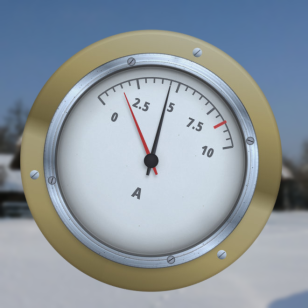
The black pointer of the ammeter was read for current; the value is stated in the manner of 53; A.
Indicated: 4.5; A
